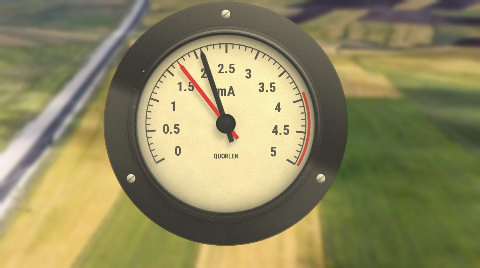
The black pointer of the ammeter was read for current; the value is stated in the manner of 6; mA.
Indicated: 2.1; mA
